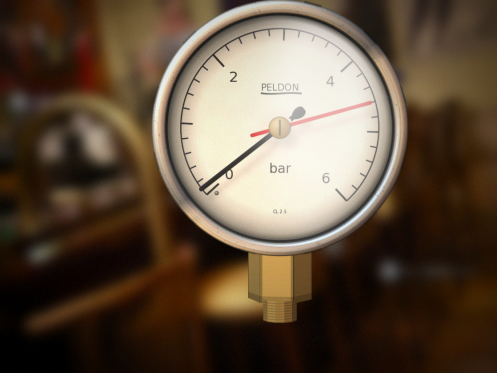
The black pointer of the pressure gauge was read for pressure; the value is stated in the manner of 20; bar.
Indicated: 0.1; bar
